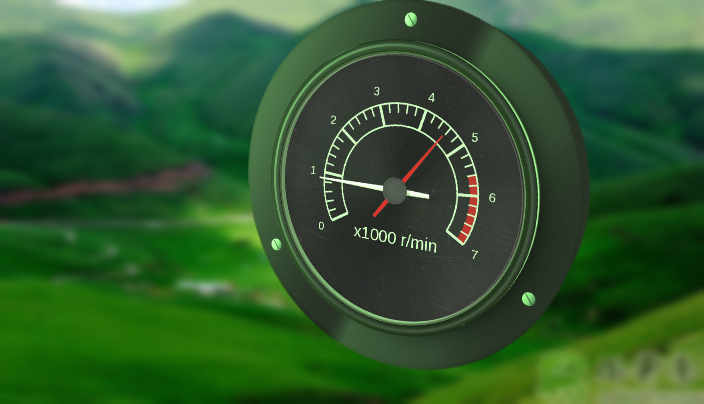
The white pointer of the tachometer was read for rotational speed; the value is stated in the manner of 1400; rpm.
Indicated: 900; rpm
